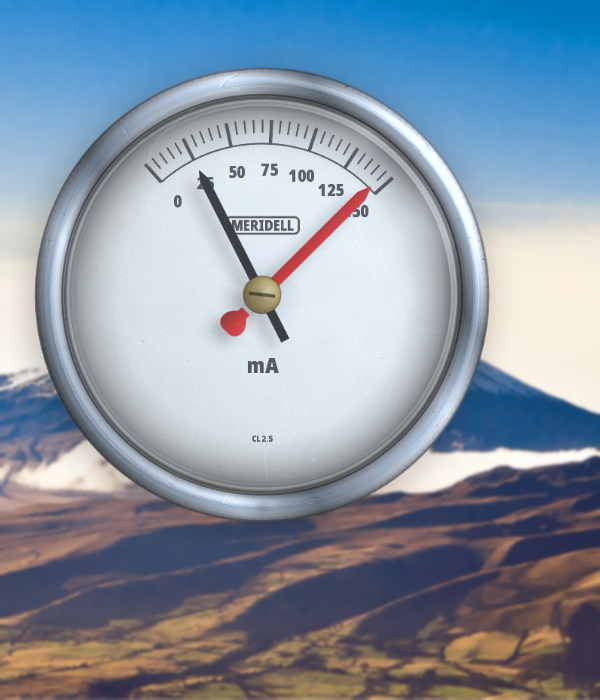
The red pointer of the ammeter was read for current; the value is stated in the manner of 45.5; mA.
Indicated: 145; mA
